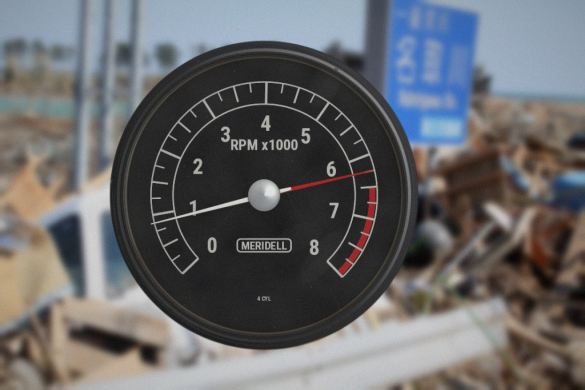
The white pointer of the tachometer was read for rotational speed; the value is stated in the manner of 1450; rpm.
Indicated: 875; rpm
